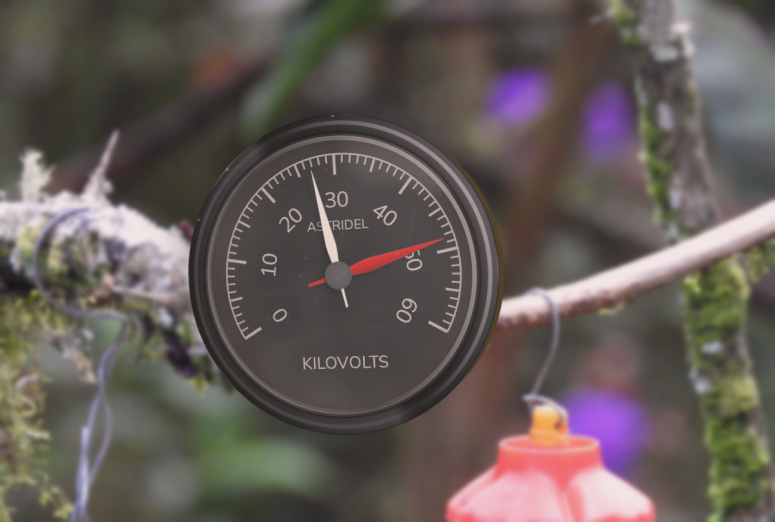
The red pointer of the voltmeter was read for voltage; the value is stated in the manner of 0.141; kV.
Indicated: 48.5; kV
